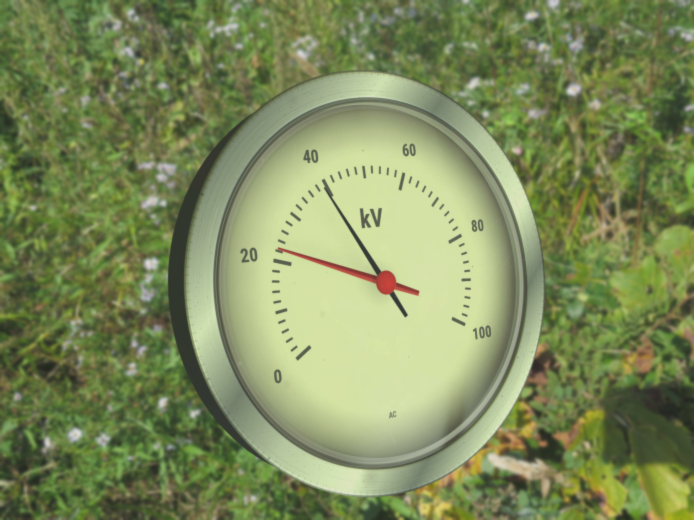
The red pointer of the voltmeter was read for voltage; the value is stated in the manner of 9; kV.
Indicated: 22; kV
